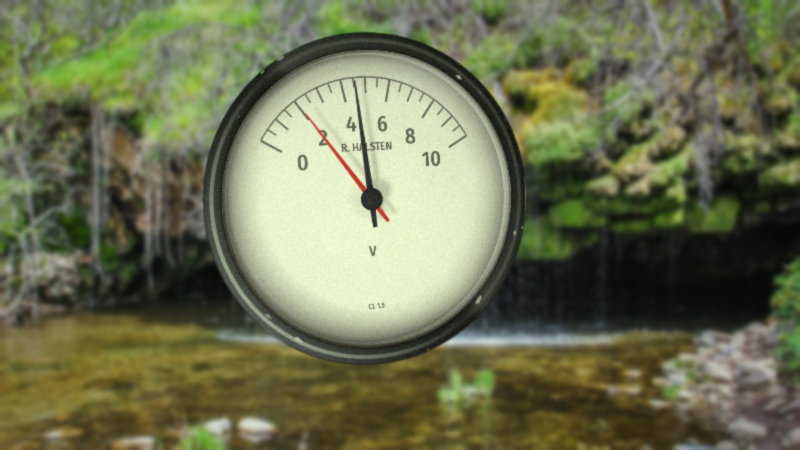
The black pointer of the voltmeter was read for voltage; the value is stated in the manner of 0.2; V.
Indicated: 4.5; V
